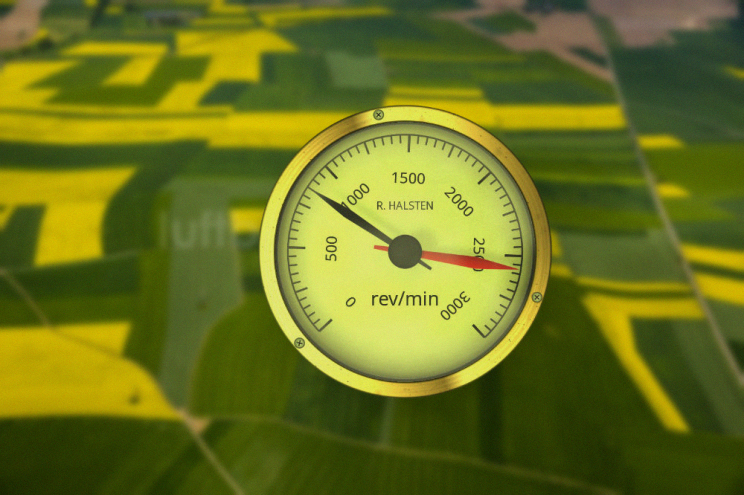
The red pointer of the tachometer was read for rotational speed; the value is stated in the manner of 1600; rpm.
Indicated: 2575; rpm
